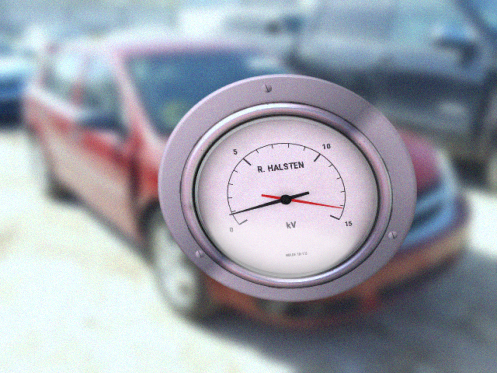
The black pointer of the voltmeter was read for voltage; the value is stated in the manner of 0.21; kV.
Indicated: 1; kV
